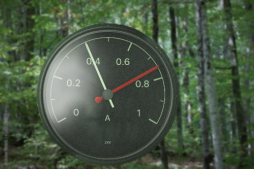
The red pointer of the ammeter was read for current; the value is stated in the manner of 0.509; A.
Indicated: 0.75; A
